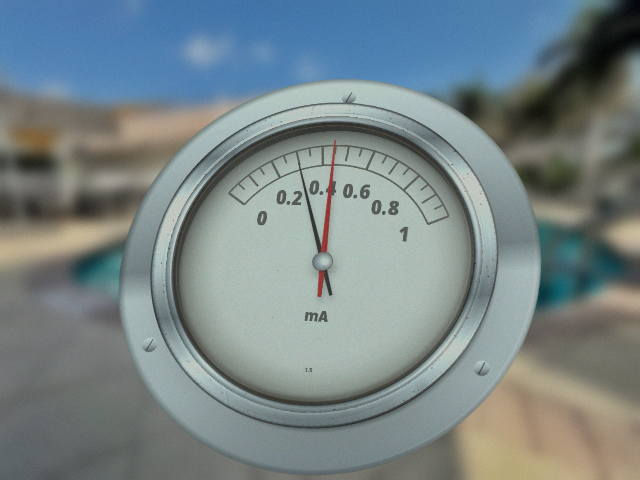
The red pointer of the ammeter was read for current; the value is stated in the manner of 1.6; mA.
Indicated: 0.45; mA
